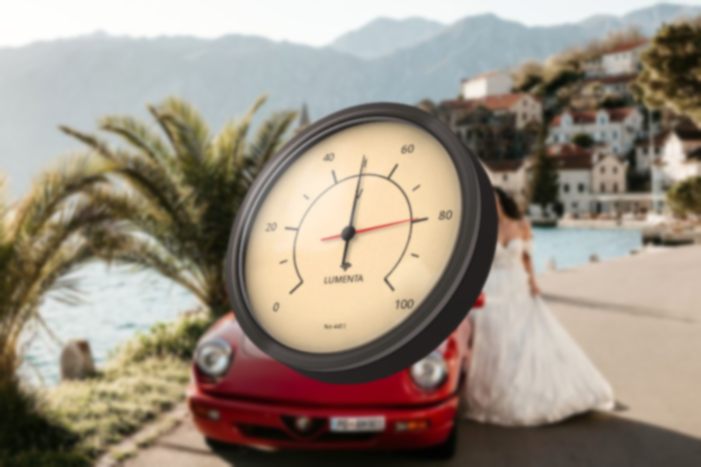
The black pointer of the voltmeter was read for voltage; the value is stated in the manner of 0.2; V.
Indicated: 50; V
